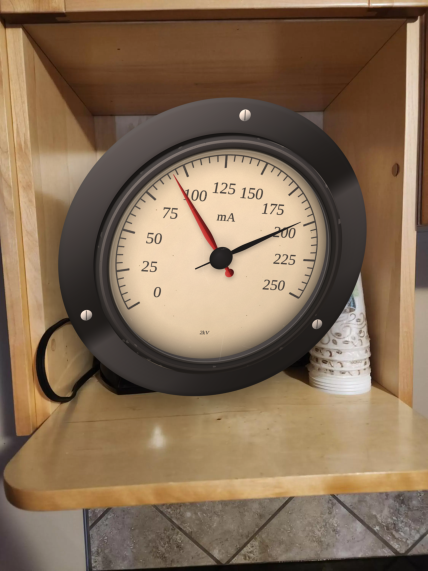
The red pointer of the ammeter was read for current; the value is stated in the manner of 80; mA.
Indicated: 92.5; mA
